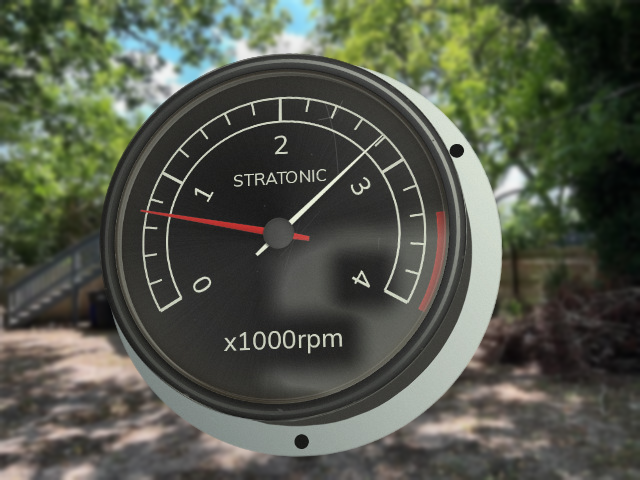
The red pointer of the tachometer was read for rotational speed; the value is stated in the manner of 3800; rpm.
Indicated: 700; rpm
